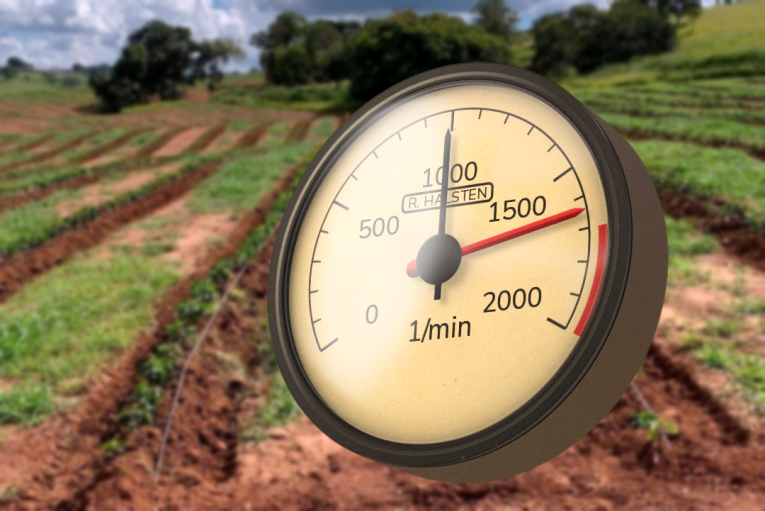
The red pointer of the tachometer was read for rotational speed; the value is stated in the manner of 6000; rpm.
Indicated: 1650; rpm
